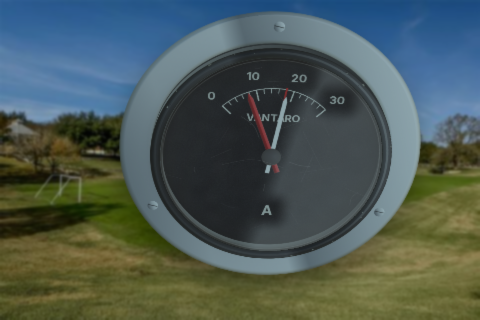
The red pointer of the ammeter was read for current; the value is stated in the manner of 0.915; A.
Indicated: 8; A
